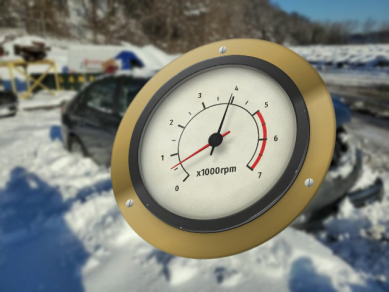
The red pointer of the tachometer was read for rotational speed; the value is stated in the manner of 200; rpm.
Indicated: 500; rpm
